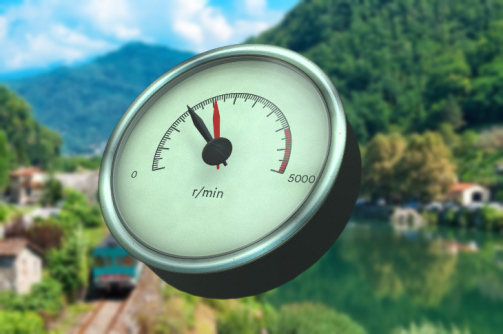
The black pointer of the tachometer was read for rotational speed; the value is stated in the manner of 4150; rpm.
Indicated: 1500; rpm
